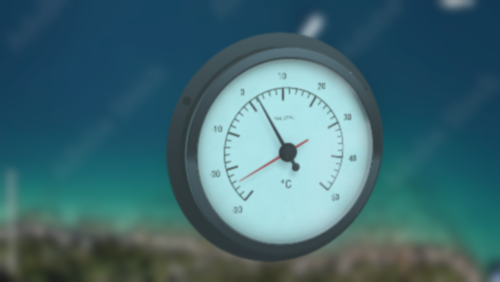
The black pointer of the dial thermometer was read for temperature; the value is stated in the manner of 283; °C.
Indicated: 2; °C
